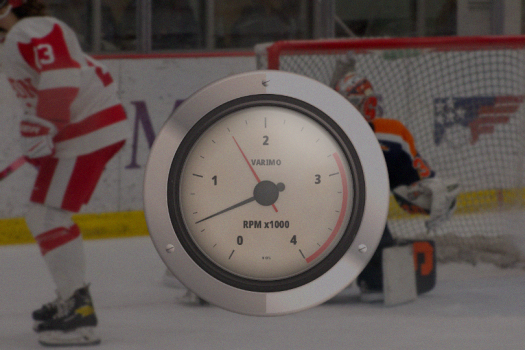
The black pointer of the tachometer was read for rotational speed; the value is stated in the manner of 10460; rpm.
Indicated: 500; rpm
